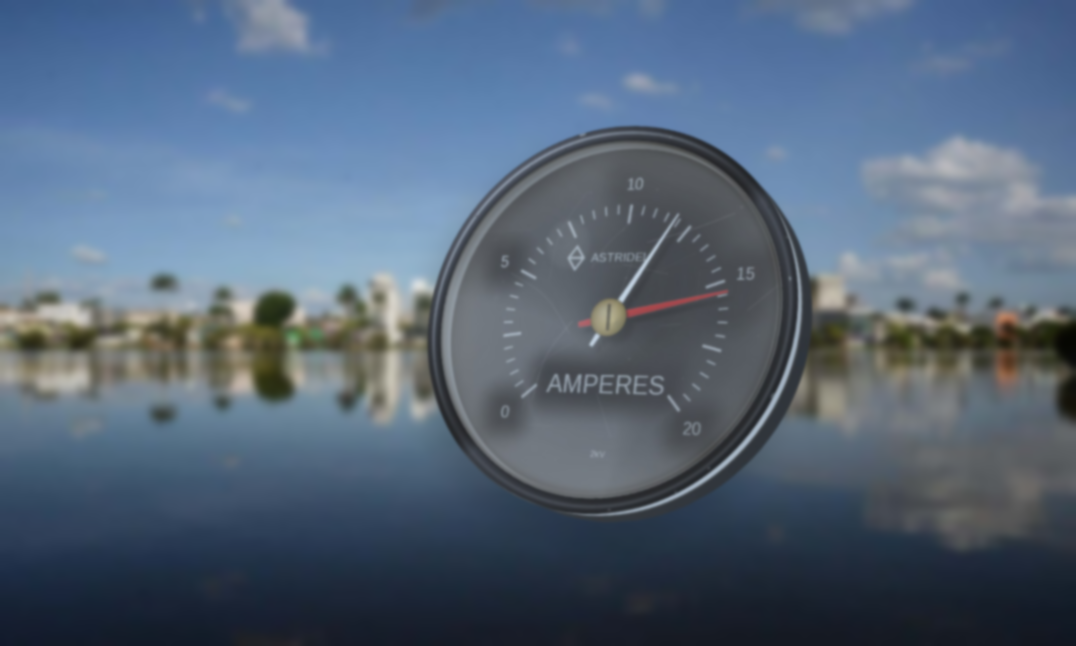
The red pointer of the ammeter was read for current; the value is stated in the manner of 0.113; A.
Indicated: 15.5; A
